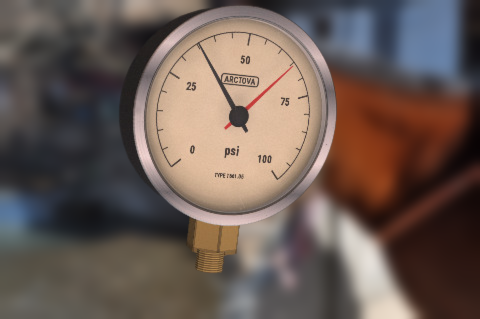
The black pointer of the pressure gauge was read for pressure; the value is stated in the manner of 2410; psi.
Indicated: 35; psi
